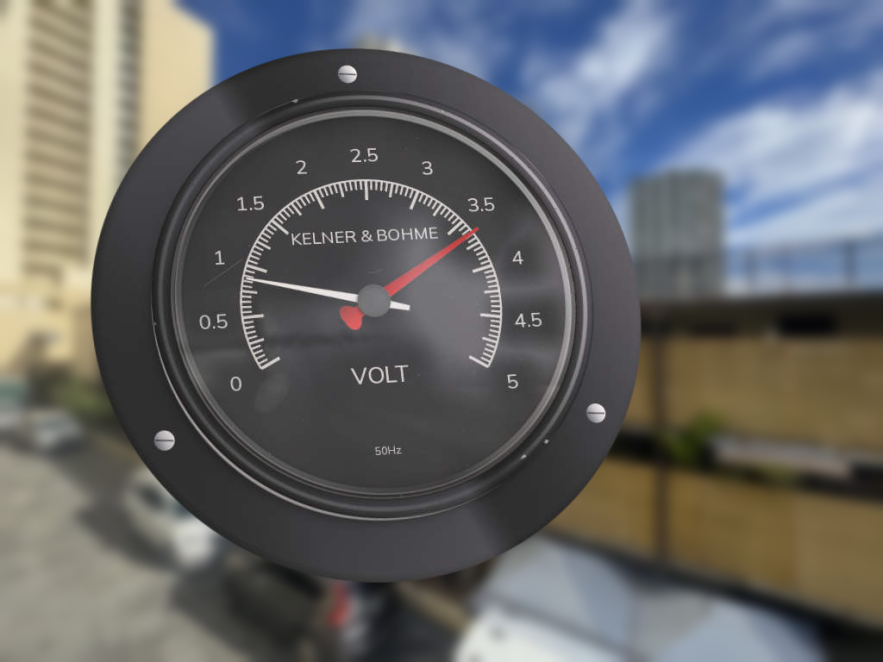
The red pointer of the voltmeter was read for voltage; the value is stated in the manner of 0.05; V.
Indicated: 3.65; V
